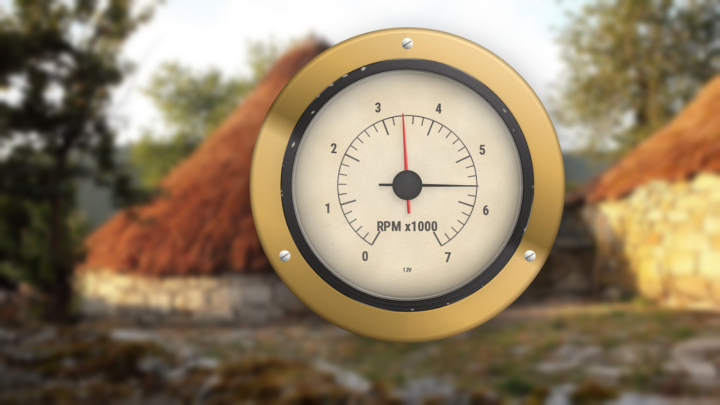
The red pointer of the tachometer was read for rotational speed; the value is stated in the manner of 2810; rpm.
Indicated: 3400; rpm
